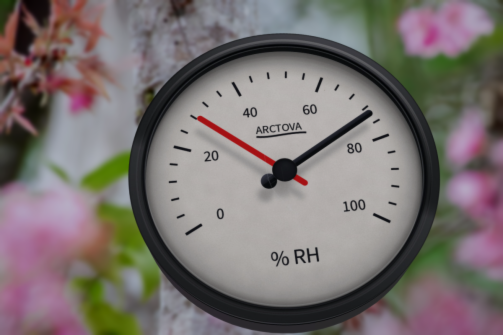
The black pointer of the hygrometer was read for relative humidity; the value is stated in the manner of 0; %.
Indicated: 74; %
